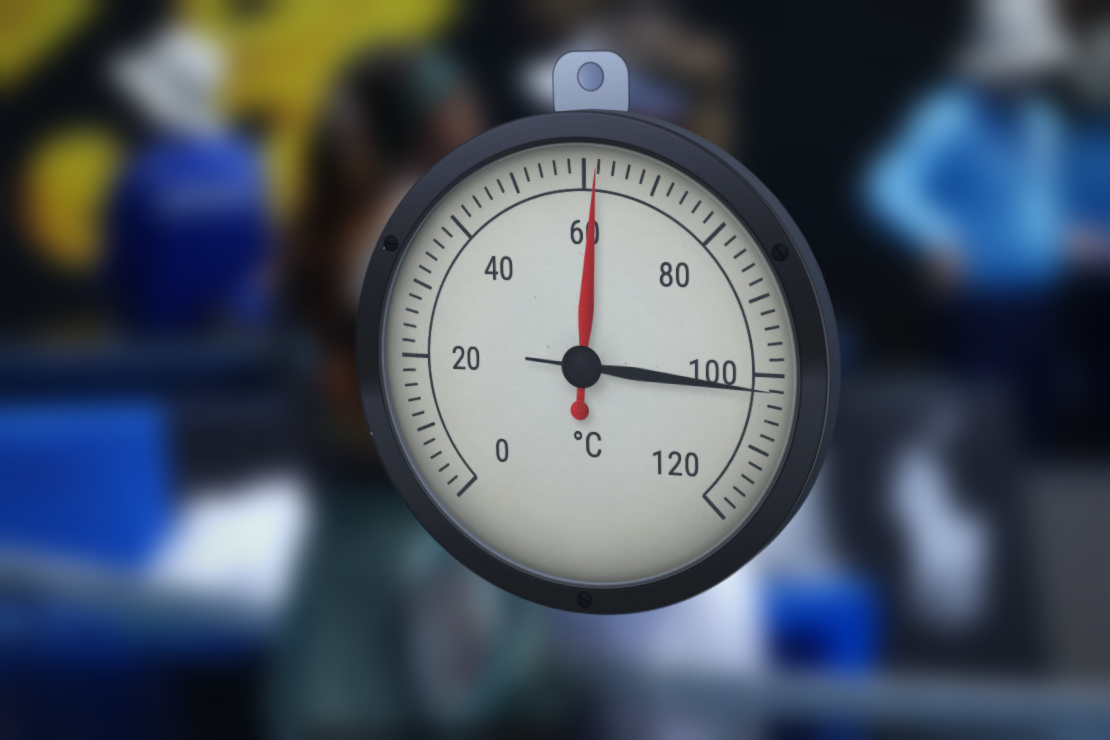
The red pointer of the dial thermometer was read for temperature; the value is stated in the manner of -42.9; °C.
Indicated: 62; °C
